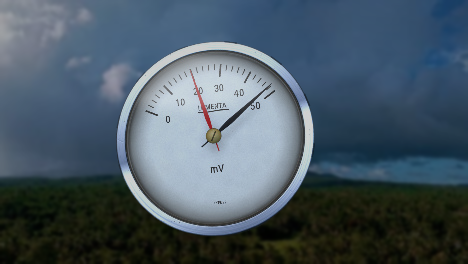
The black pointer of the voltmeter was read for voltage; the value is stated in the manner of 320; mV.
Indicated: 48; mV
